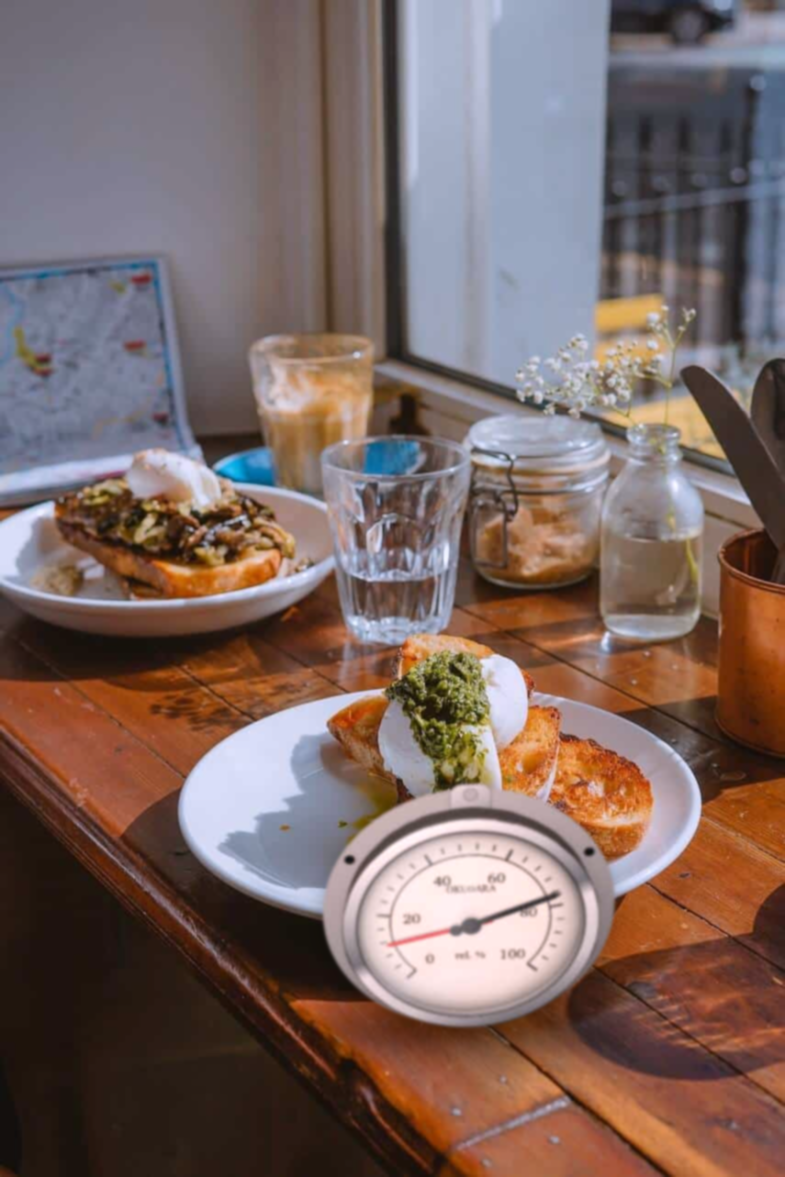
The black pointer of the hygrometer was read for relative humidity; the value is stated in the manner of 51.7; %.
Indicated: 76; %
